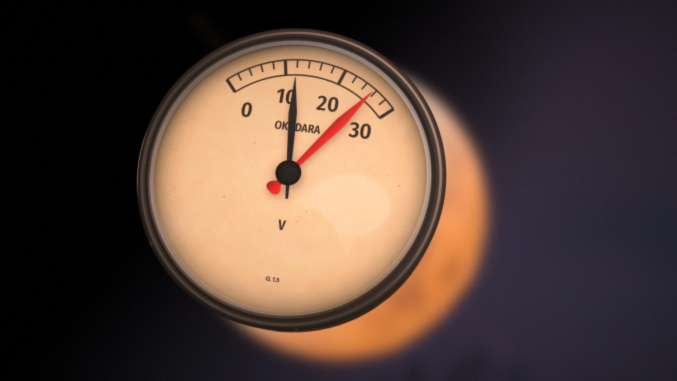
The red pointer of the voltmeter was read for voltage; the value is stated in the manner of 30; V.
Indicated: 26; V
